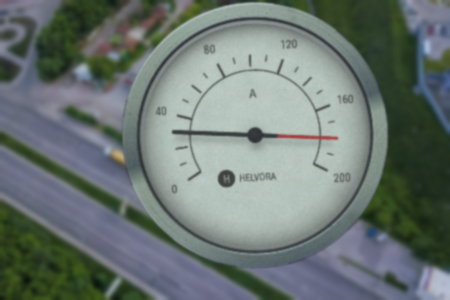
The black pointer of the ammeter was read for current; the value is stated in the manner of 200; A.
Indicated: 30; A
